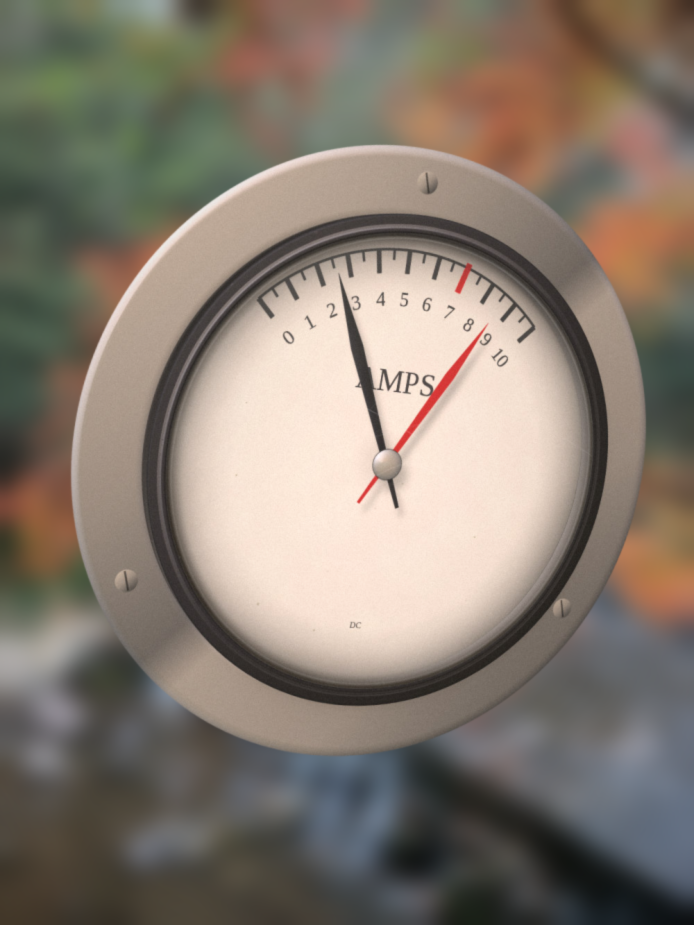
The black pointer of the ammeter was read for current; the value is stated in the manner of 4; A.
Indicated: 2.5; A
